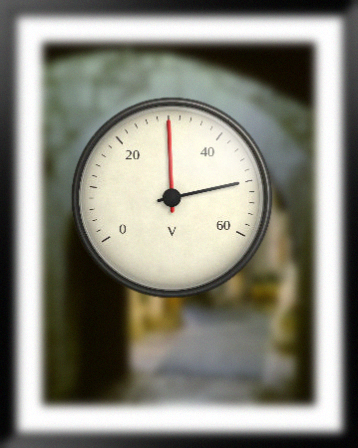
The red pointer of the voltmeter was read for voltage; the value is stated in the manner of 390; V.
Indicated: 30; V
